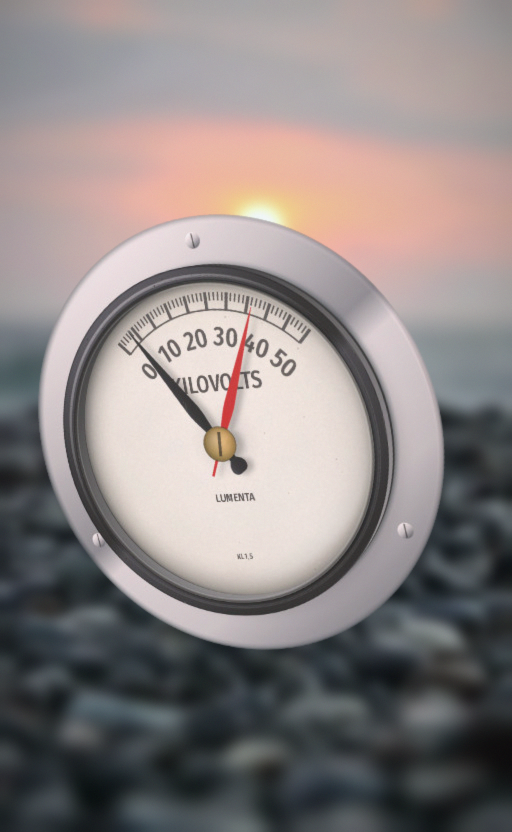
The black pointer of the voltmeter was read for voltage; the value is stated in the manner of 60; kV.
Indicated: 5; kV
